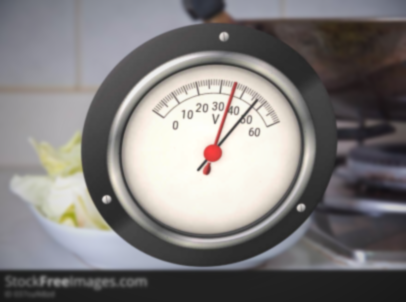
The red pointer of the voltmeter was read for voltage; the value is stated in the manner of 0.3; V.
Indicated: 35; V
